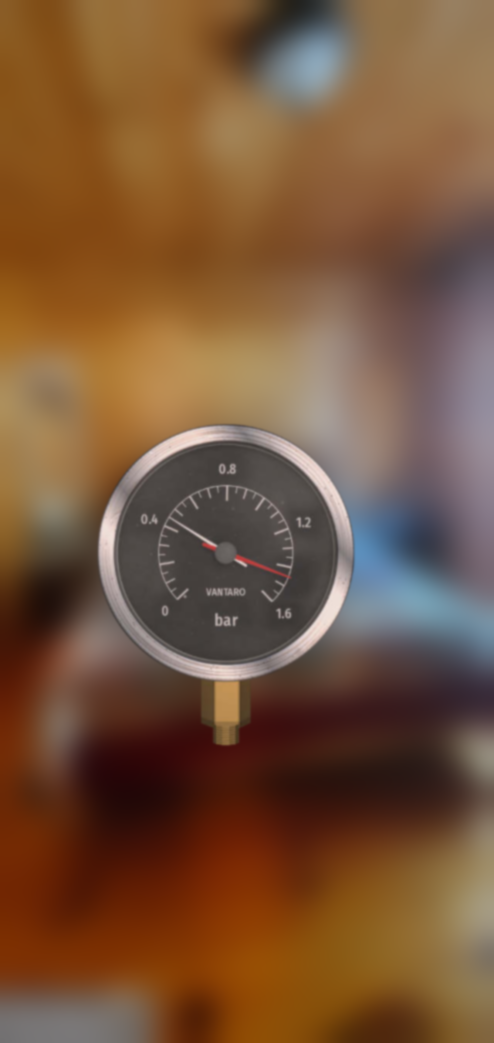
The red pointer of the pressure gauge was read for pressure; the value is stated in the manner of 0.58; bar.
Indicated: 1.45; bar
